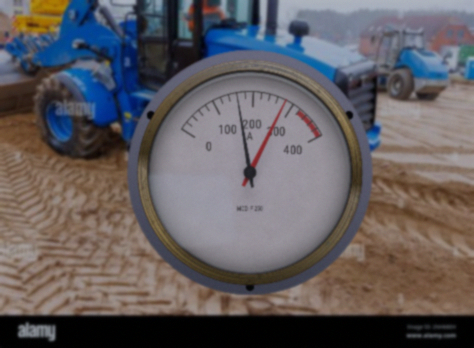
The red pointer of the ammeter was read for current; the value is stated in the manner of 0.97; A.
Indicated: 280; A
